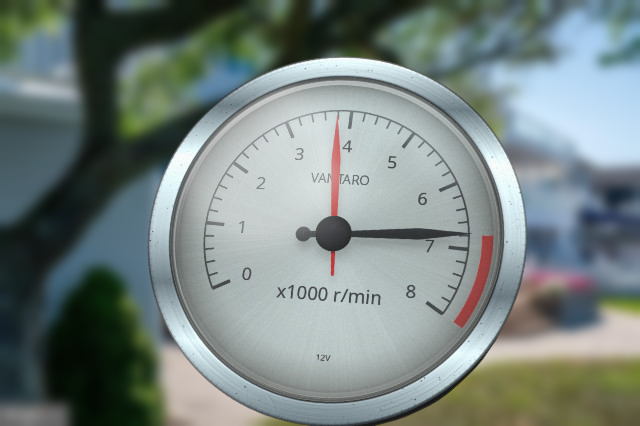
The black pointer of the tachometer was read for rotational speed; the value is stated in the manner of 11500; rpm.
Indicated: 6800; rpm
